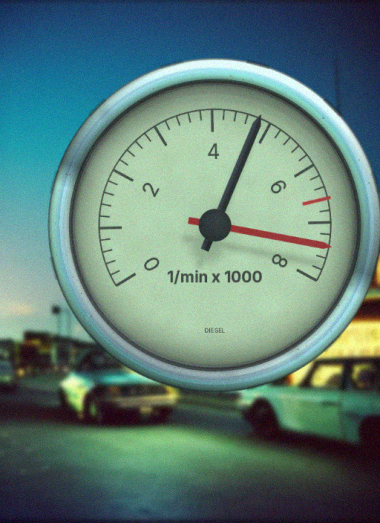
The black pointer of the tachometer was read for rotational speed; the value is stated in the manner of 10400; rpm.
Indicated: 4800; rpm
